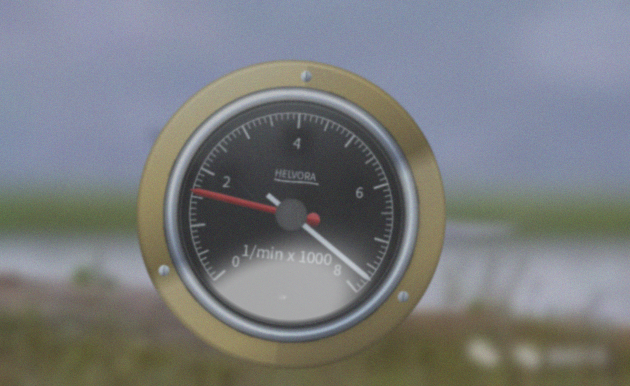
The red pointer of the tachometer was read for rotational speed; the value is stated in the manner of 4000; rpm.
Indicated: 1600; rpm
